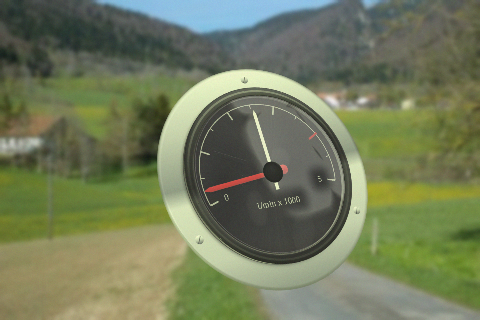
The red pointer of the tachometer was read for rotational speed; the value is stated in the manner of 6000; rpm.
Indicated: 250; rpm
